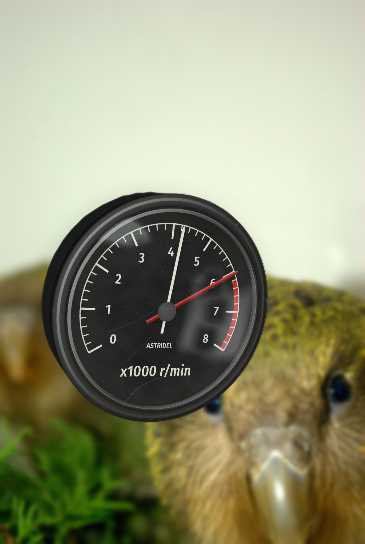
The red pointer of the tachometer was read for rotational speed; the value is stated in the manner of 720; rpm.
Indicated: 6000; rpm
